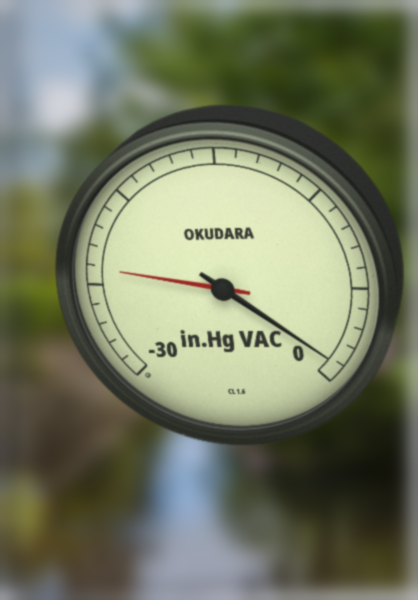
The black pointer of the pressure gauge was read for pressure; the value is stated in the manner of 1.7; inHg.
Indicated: -1; inHg
